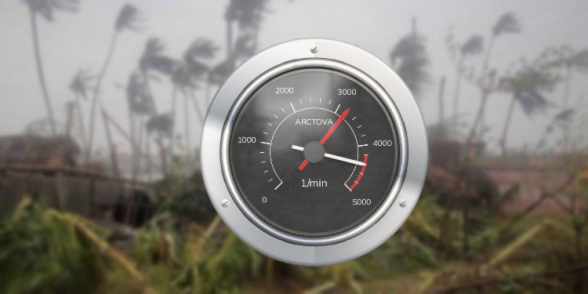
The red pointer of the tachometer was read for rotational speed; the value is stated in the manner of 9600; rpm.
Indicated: 3200; rpm
